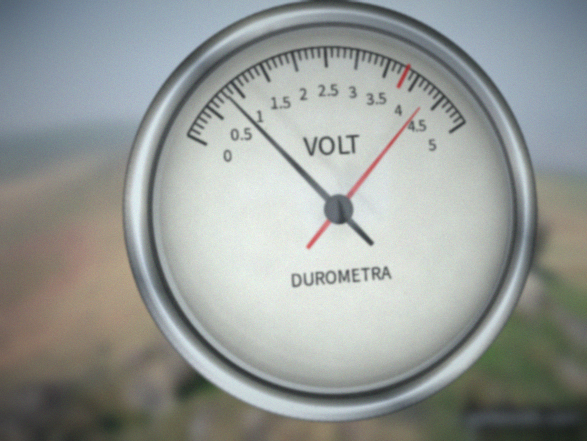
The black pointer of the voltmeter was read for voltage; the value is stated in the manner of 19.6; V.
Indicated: 0.8; V
